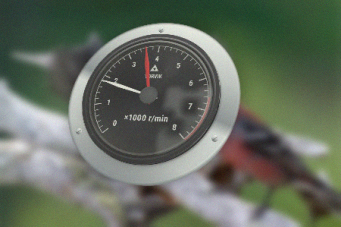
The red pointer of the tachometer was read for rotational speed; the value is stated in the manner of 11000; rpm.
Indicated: 3600; rpm
